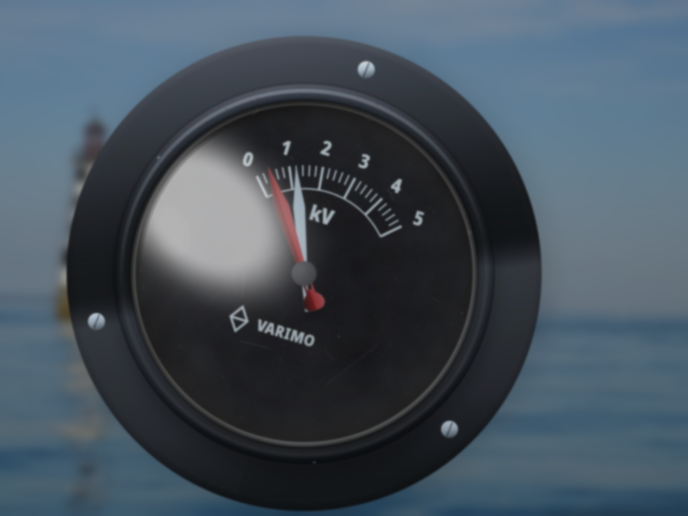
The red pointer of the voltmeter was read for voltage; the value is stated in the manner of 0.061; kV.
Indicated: 0.4; kV
